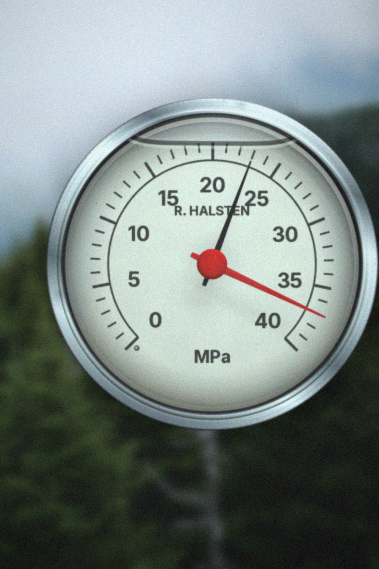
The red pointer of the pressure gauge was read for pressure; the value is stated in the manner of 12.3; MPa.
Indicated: 37; MPa
